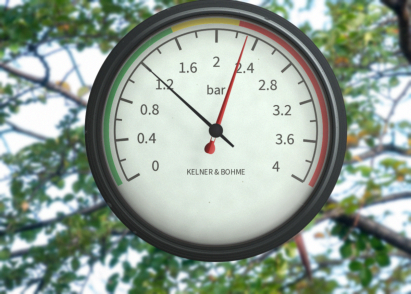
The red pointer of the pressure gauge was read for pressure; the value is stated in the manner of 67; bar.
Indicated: 2.3; bar
